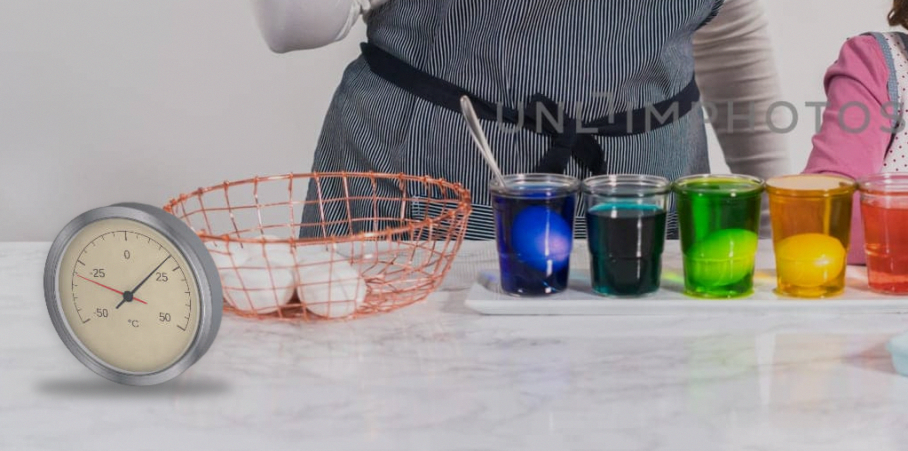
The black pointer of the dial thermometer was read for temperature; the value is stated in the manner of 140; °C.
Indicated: 20; °C
